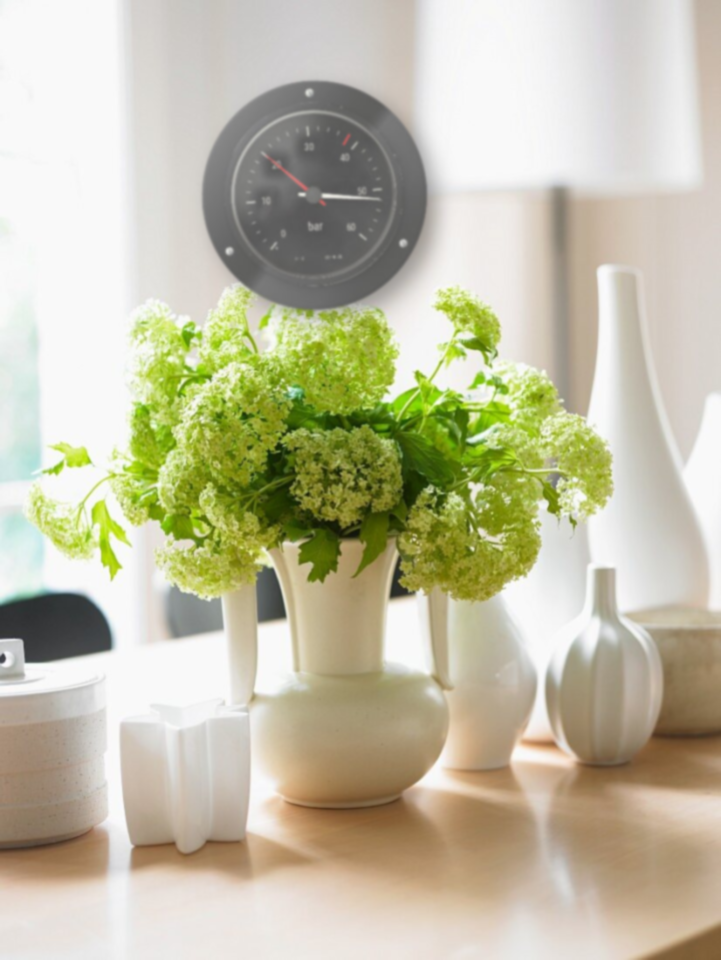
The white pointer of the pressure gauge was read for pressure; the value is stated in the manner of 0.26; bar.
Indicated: 52; bar
